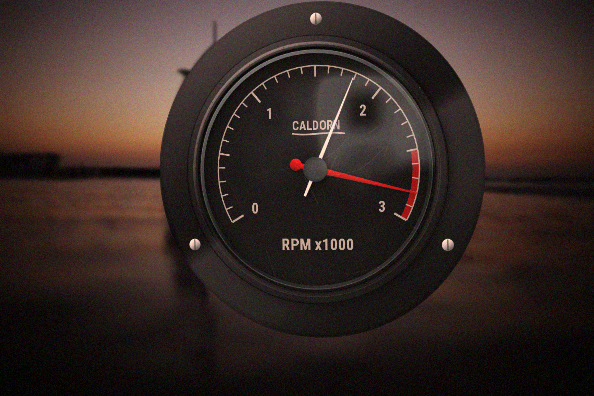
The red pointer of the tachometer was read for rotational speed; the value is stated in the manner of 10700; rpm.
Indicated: 2800; rpm
